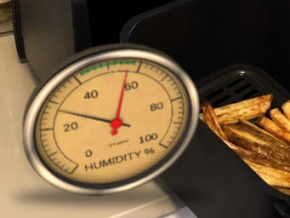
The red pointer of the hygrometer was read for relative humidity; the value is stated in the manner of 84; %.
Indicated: 56; %
